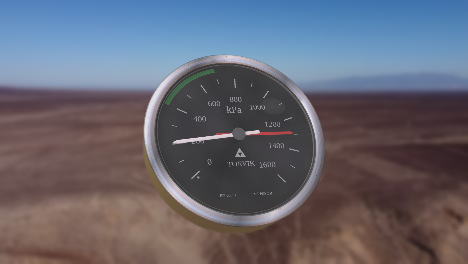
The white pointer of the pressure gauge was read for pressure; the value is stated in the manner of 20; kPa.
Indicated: 200; kPa
